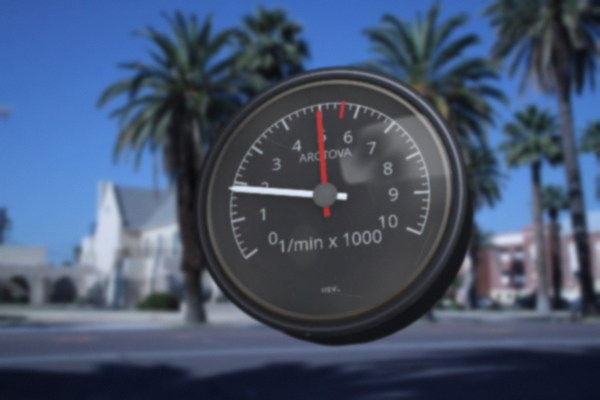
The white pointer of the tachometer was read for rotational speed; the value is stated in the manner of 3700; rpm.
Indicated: 1800; rpm
